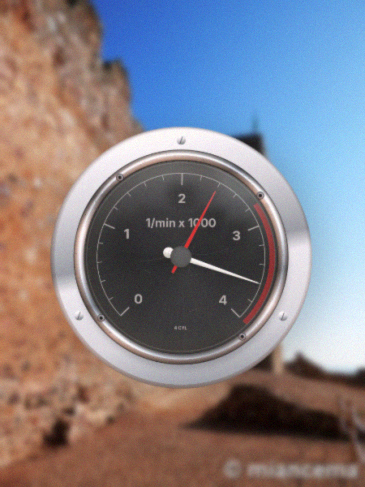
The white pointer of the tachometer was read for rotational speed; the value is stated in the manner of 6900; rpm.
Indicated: 3600; rpm
